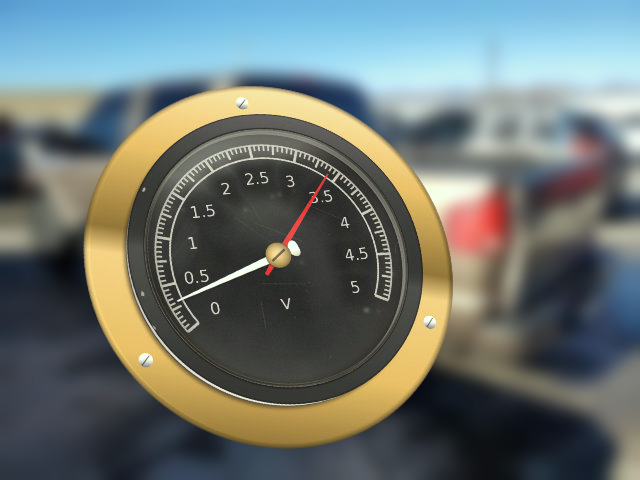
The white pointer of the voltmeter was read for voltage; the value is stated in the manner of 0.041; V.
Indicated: 0.3; V
